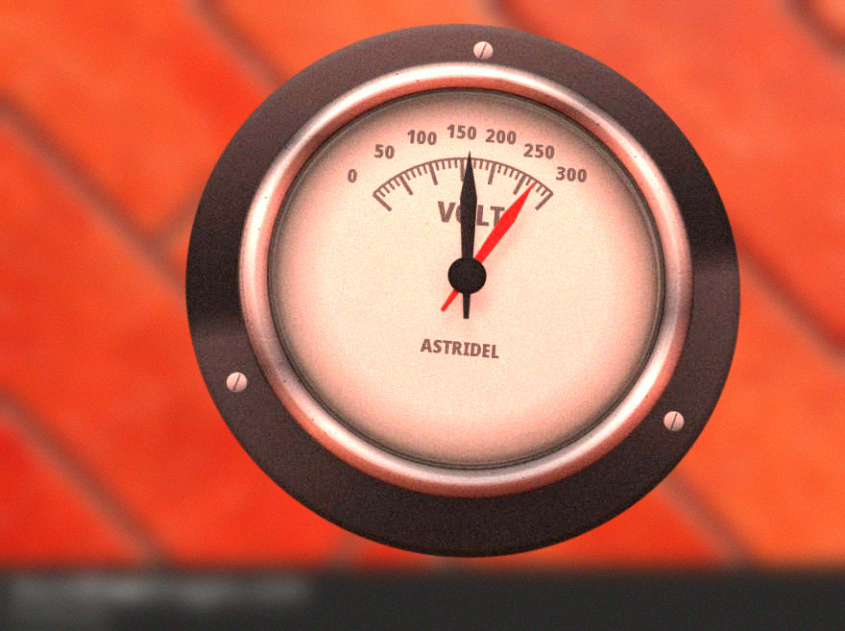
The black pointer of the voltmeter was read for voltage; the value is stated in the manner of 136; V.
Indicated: 160; V
